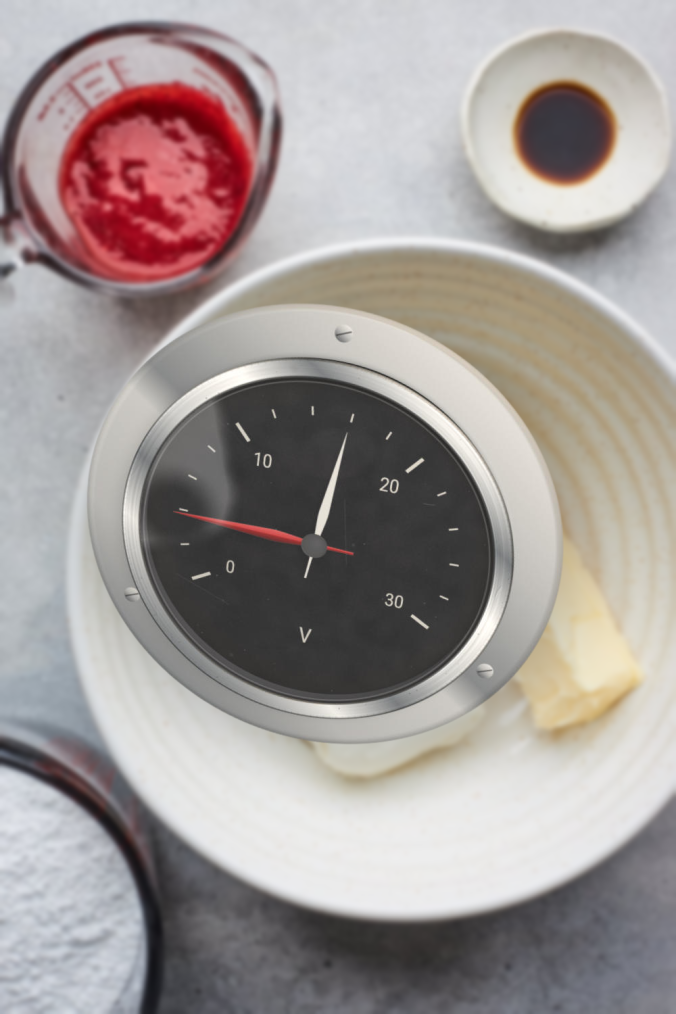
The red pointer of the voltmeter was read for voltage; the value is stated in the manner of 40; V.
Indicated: 4; V
